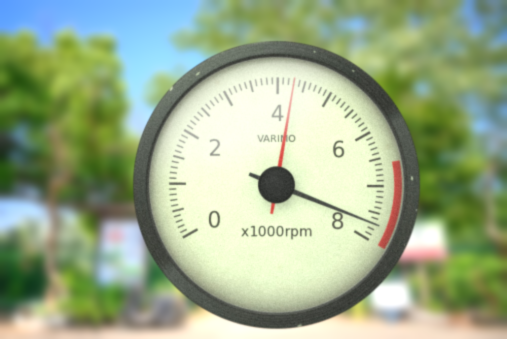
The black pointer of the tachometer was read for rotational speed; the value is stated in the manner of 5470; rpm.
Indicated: 7700; rpm
